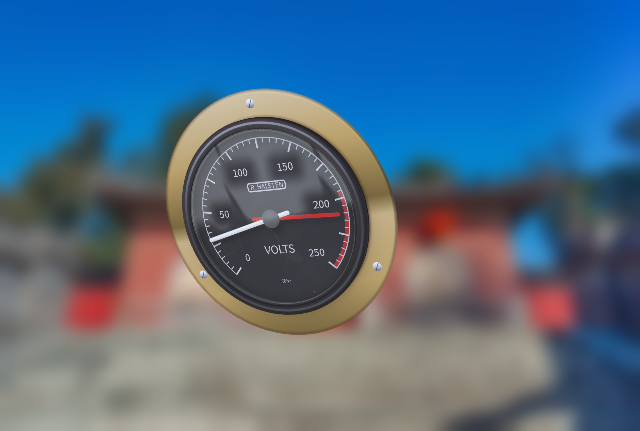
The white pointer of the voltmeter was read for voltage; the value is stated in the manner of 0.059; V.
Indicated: 30; V
